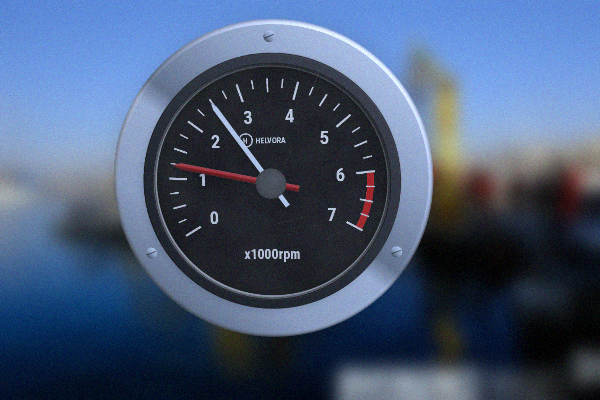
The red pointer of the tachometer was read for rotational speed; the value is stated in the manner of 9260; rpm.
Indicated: 1250; rpm
